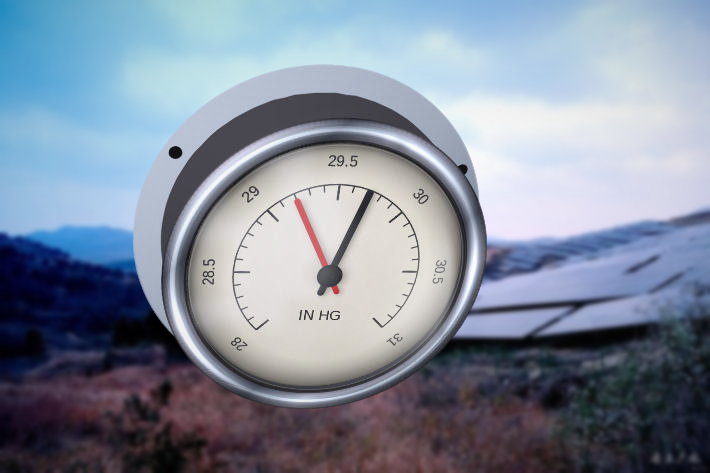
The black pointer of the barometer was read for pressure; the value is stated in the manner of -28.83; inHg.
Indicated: 29.7; inHg
